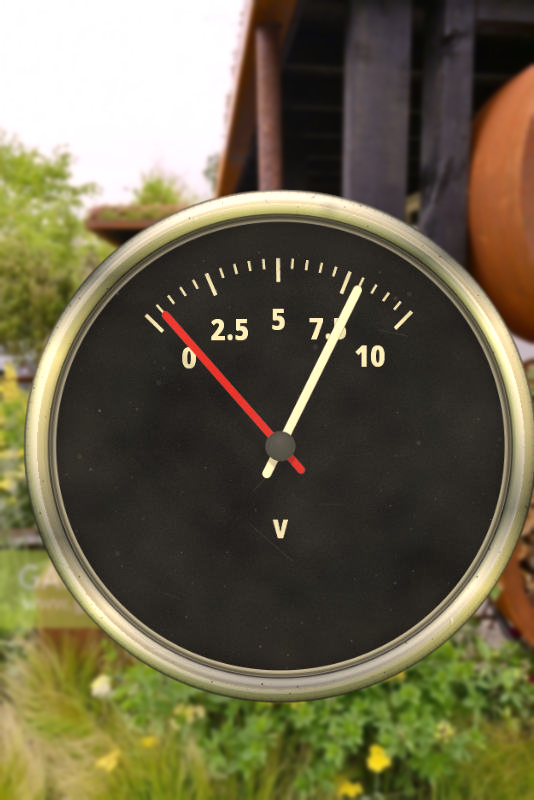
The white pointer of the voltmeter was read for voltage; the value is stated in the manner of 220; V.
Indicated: 8; V
